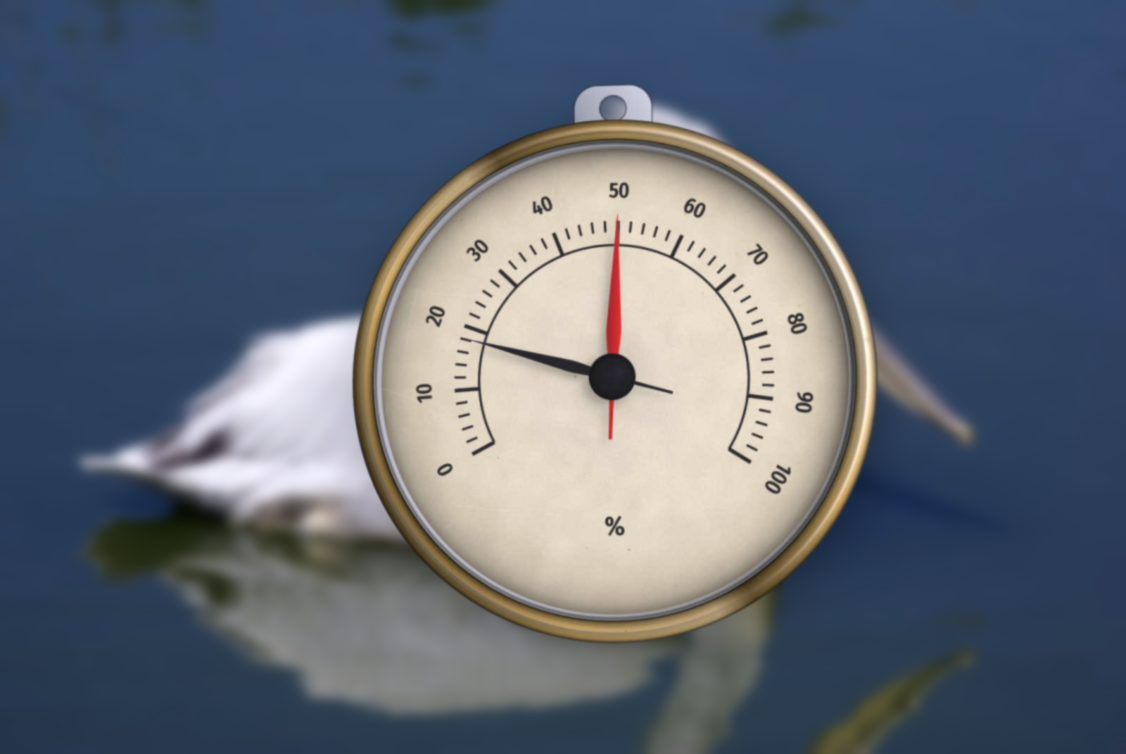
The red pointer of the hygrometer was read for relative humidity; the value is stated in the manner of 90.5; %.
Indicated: 50; %
